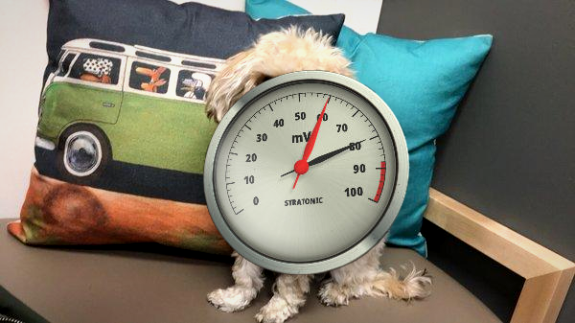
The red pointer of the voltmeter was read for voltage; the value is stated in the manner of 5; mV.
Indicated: 60; mV
